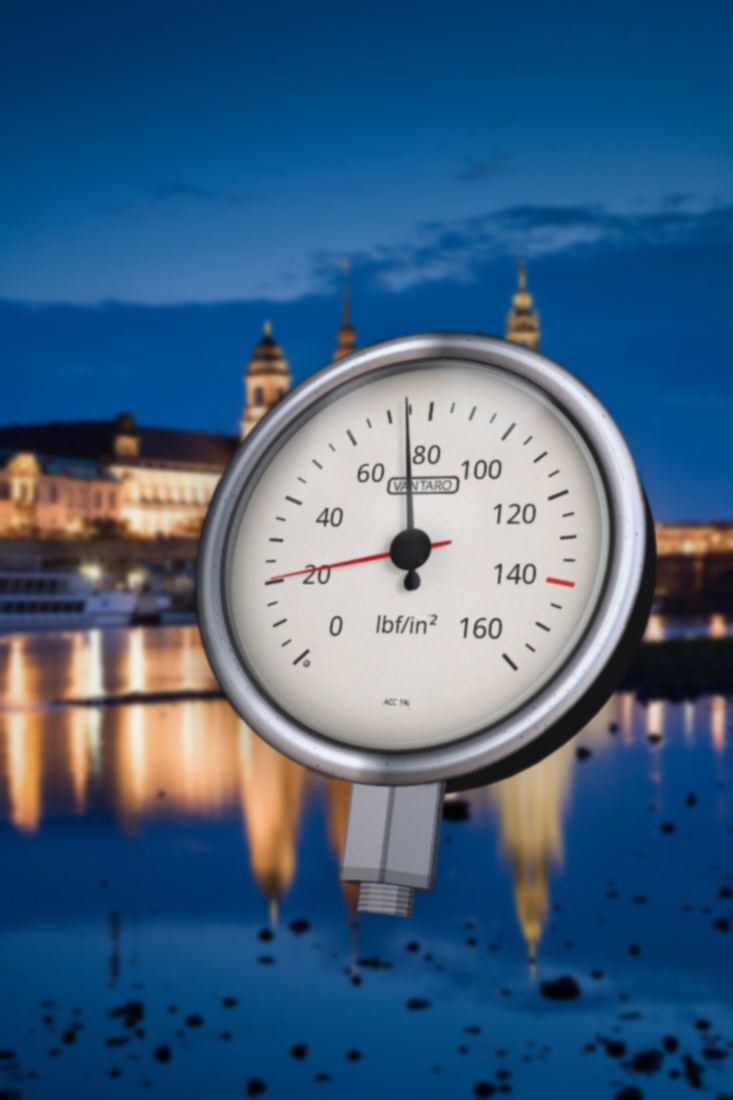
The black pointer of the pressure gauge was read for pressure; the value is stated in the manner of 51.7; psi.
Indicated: 75; psi
